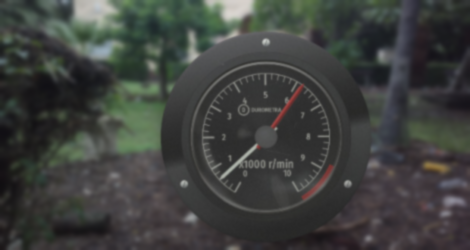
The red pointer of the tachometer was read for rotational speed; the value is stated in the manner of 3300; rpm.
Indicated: 6200; rpm
